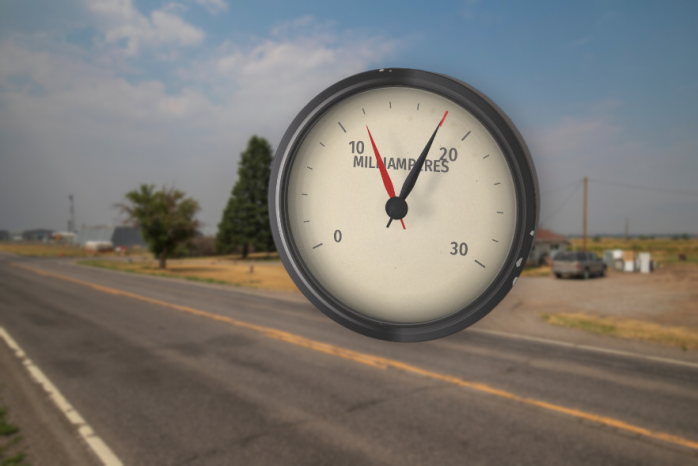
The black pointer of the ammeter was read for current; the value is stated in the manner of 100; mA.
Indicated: 18; mA
